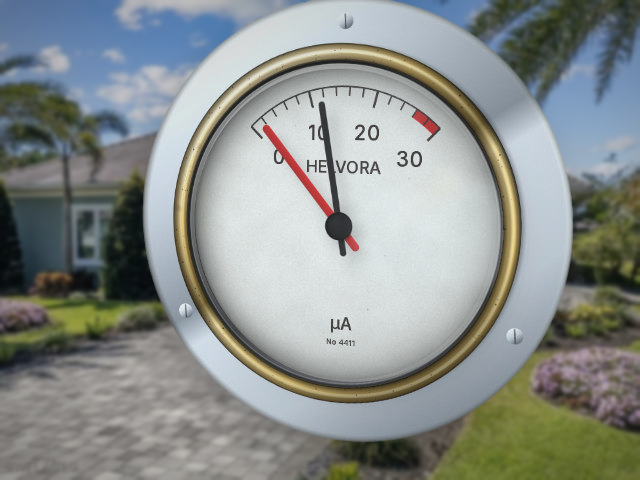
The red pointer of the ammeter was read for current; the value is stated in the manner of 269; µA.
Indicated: 2; µA
